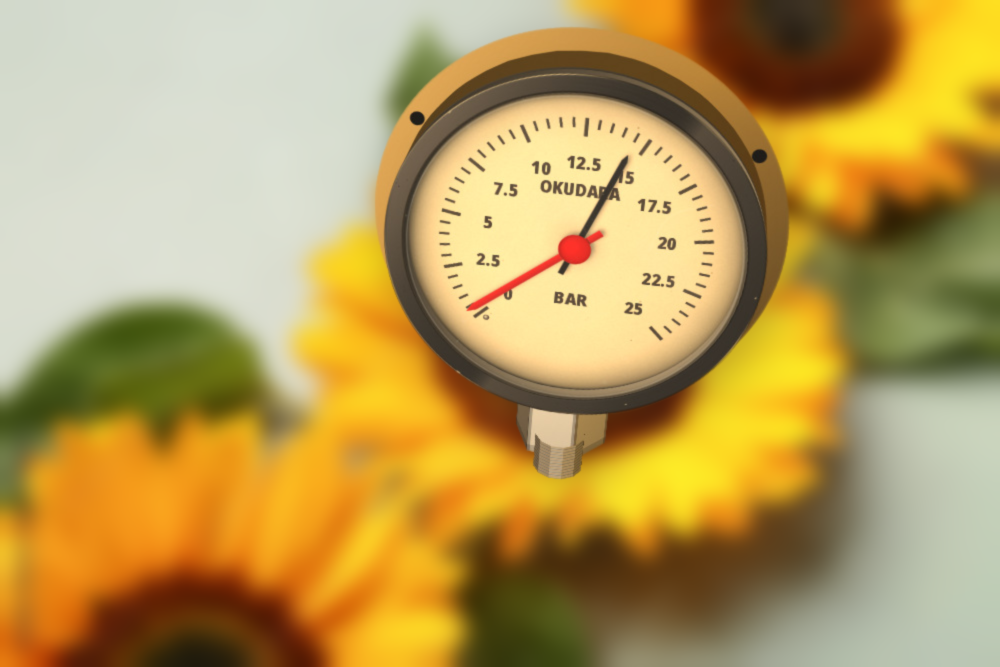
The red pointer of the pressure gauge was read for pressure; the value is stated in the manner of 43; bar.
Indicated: 0.5; bar
